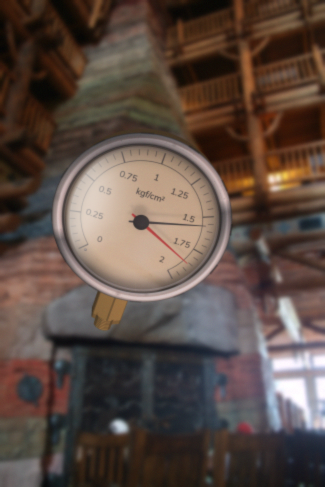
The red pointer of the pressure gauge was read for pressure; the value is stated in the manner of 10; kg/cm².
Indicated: 1.85; kg/cm²
